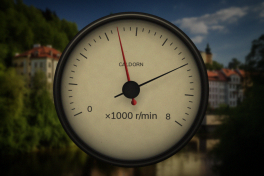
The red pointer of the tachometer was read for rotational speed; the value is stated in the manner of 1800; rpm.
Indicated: 3400; rpm
